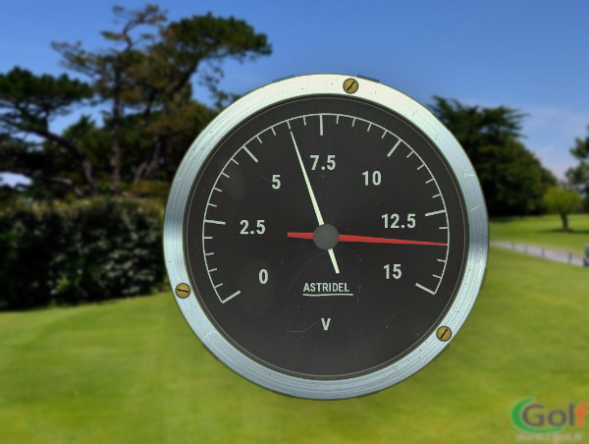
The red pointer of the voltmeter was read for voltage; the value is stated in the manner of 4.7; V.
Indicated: 13.5; V
